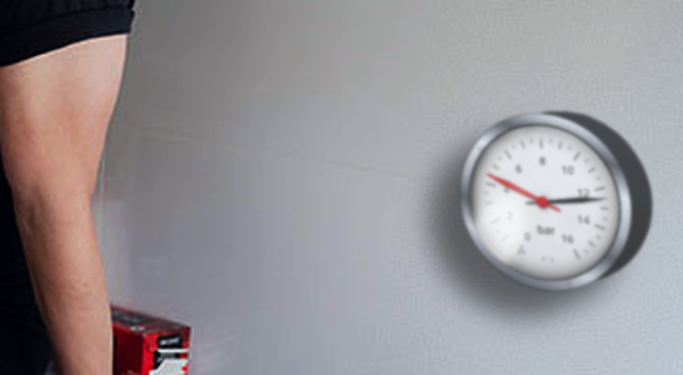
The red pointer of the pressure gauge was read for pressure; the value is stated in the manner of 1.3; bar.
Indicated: 4.5; bar
